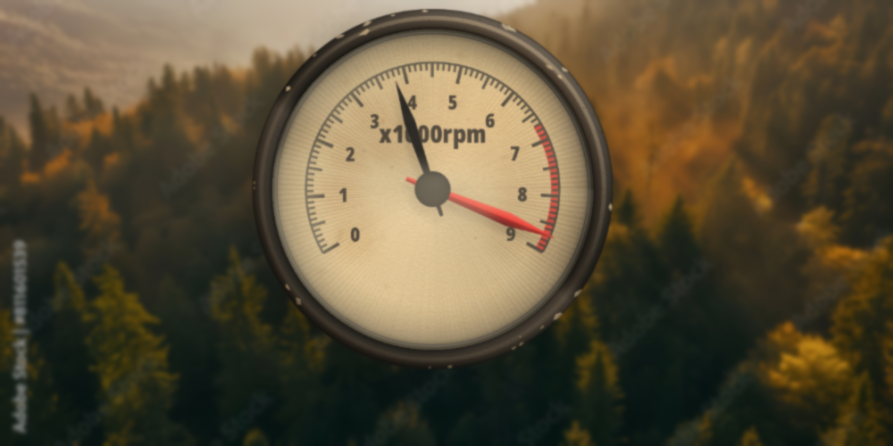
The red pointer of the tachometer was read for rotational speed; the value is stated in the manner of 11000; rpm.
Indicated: 8700; rpm
